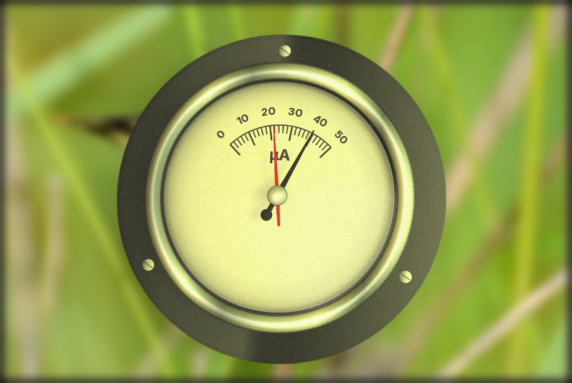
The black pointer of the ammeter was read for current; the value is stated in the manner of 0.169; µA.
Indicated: 40; µA
